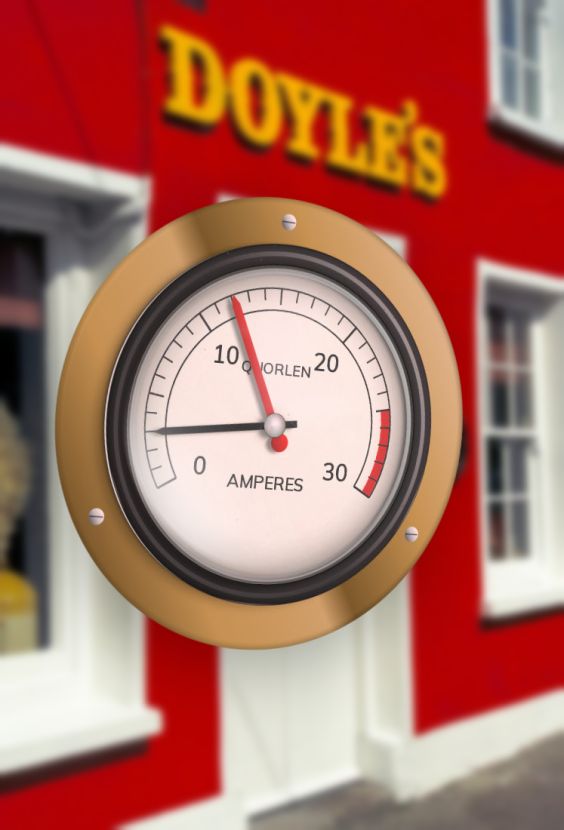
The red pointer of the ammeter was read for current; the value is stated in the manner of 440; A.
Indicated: 12; A
